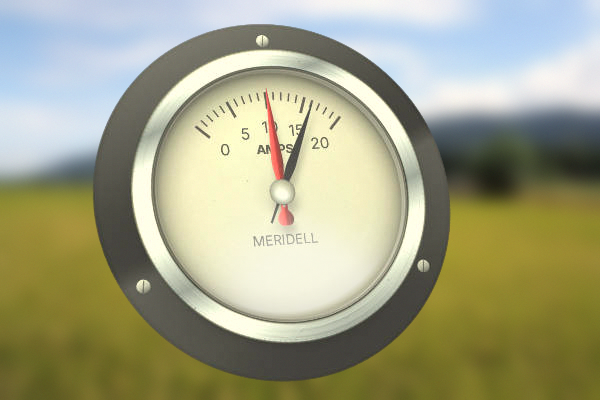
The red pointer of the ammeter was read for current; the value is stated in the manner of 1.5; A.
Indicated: 10; A
